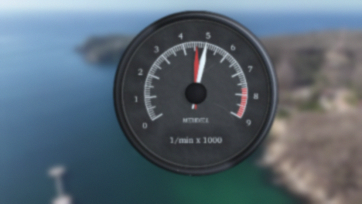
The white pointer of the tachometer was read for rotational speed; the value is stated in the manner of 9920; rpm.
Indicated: 5000; rpm
